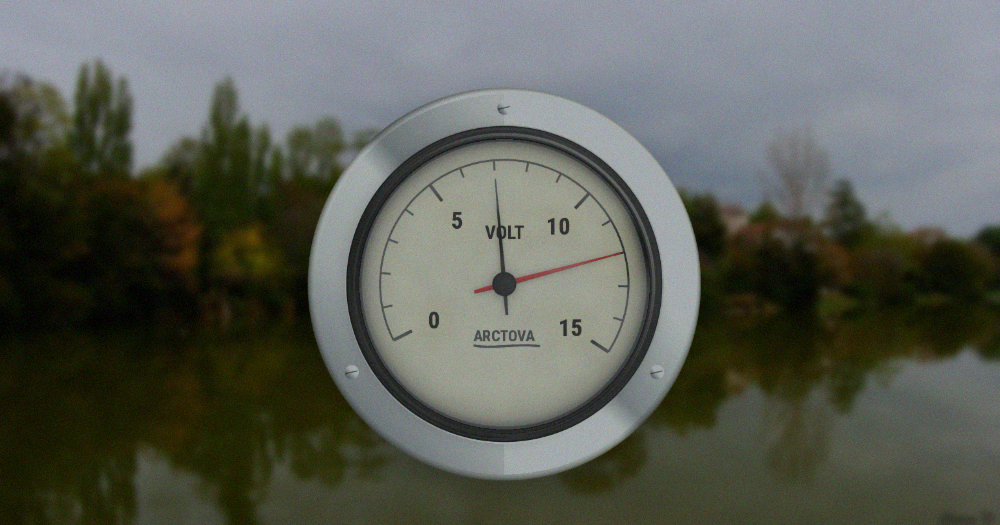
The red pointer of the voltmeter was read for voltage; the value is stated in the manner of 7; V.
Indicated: 12; V
